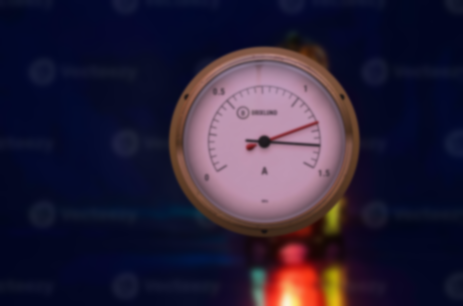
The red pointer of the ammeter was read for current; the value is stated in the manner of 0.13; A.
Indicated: 1.2; A
